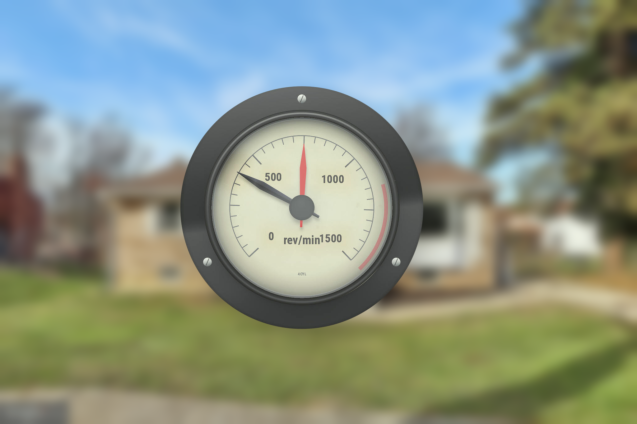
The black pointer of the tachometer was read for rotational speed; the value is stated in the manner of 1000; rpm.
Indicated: 400; rpm
